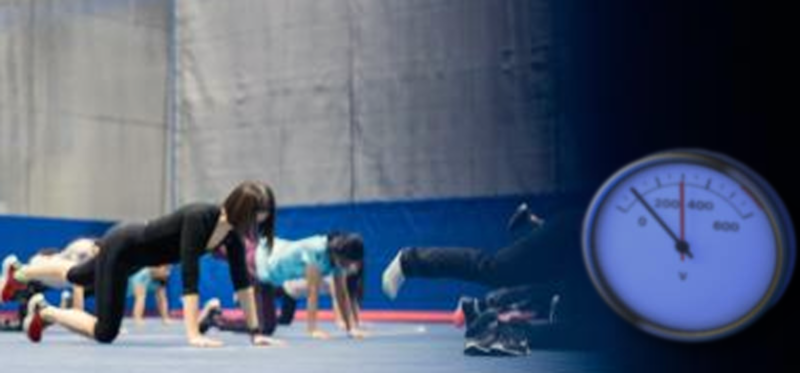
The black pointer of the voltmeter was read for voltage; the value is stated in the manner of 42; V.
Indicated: 100; V
